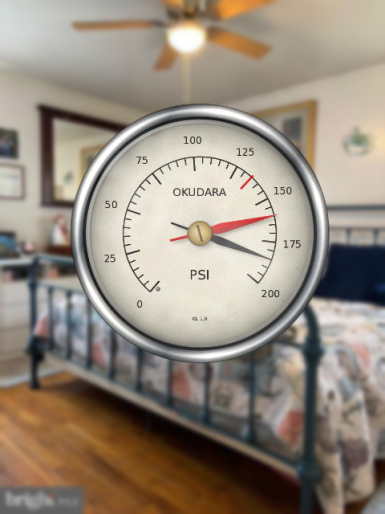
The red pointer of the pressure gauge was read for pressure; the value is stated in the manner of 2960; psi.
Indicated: 160; psi
